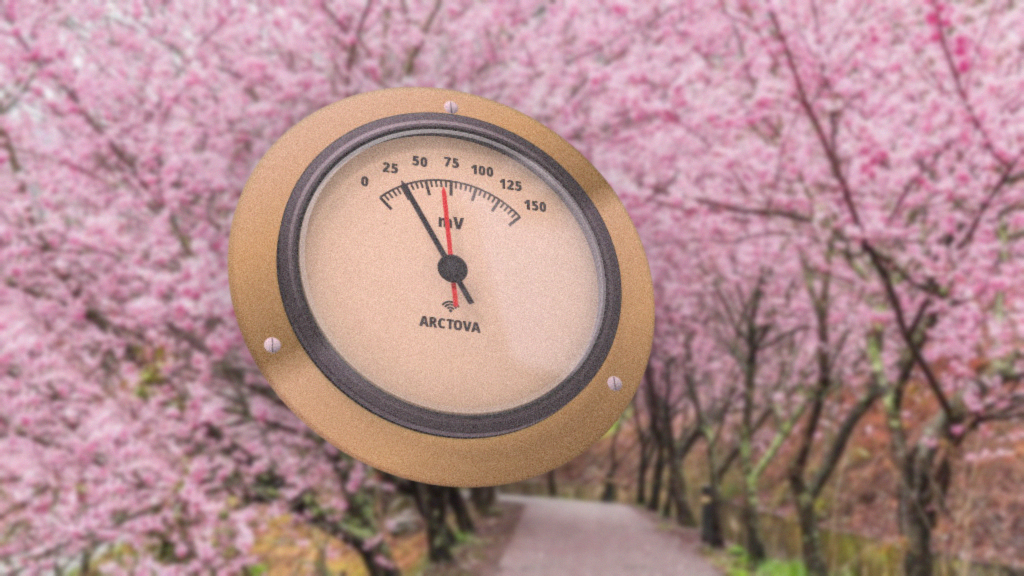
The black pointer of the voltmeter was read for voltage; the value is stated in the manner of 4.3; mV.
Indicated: 25; mV
